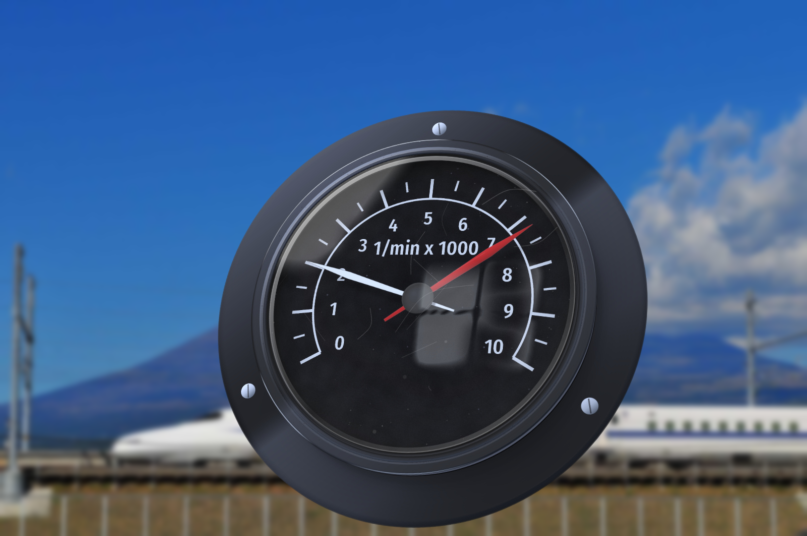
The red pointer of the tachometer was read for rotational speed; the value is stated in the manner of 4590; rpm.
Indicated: 7250; rpm
